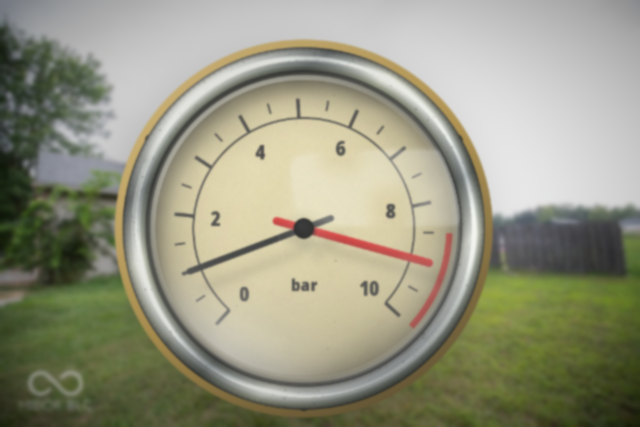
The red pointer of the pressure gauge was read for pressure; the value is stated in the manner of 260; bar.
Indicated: 9; bar
